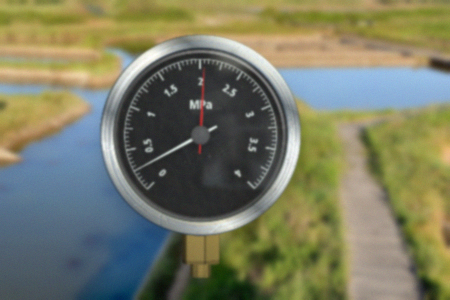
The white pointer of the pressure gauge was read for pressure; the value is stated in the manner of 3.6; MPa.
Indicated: 0.25; MPa
